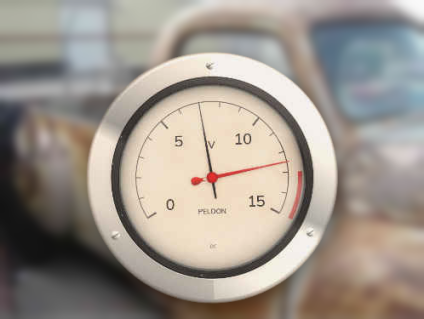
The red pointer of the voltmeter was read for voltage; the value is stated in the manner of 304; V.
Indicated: 12.5; V
